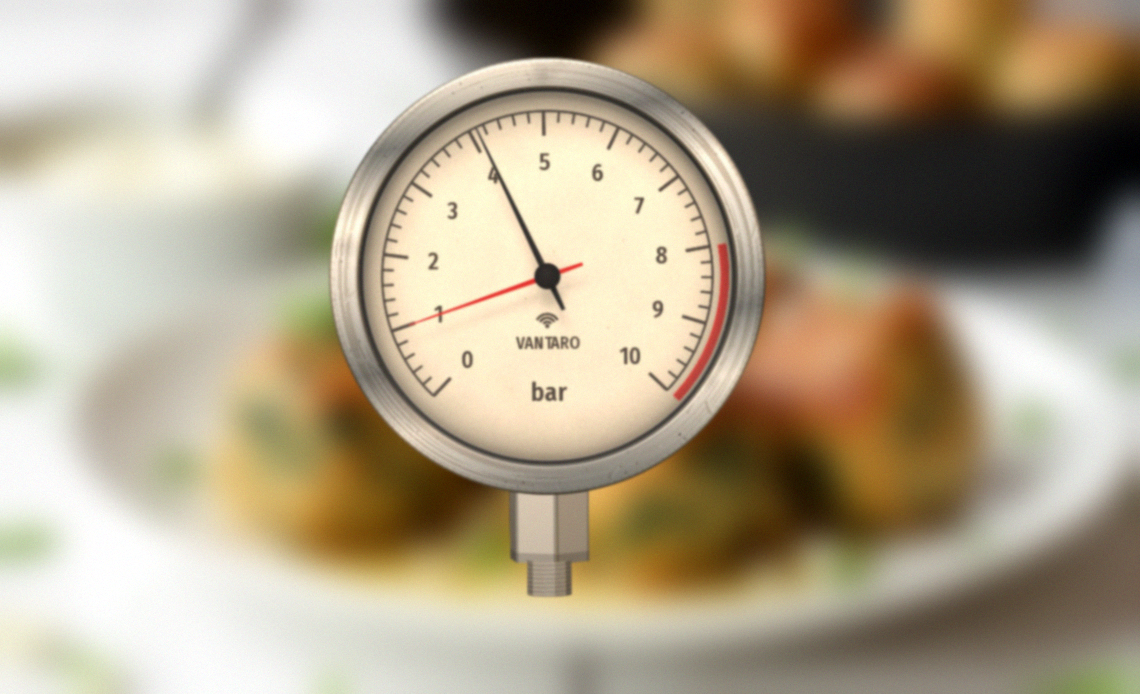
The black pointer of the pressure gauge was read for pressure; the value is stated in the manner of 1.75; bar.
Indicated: 4.1; bar
